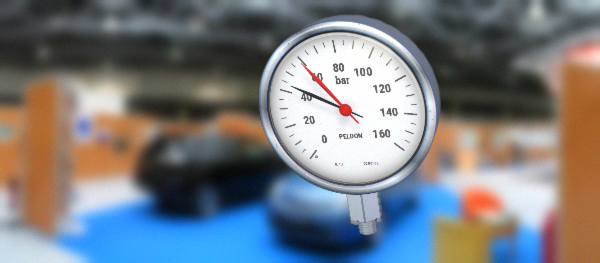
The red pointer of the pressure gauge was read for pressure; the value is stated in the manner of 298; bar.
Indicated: 60; bar
